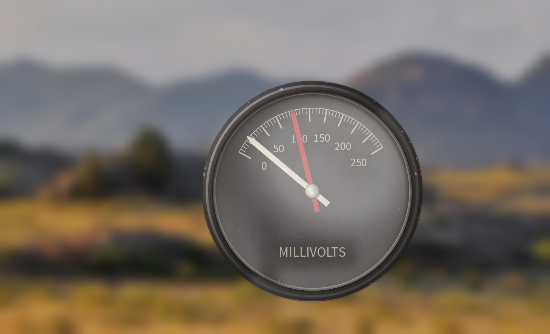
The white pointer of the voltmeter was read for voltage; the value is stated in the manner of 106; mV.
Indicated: 25; mV
